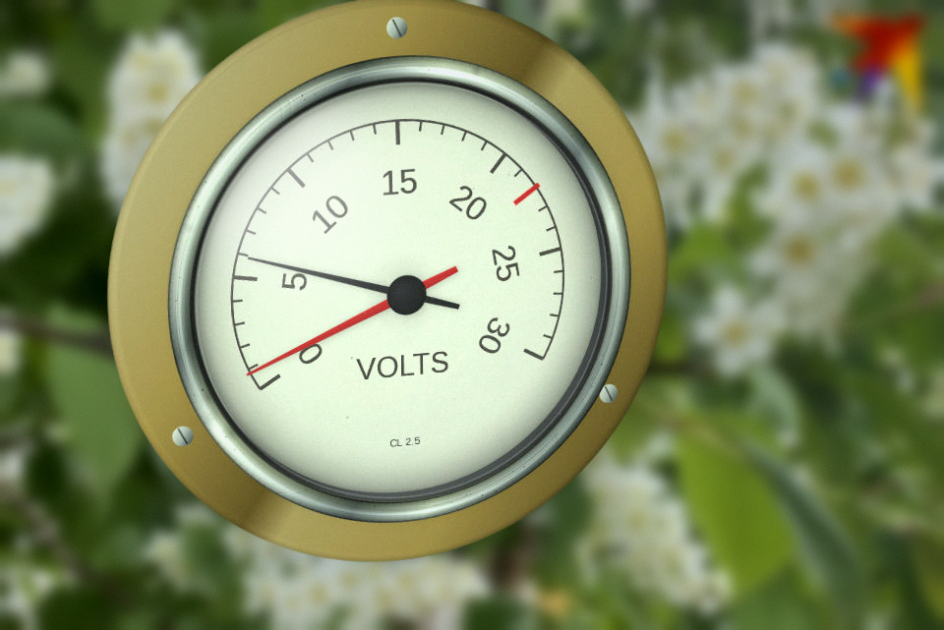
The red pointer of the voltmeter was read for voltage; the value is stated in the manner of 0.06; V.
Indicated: 1; V
